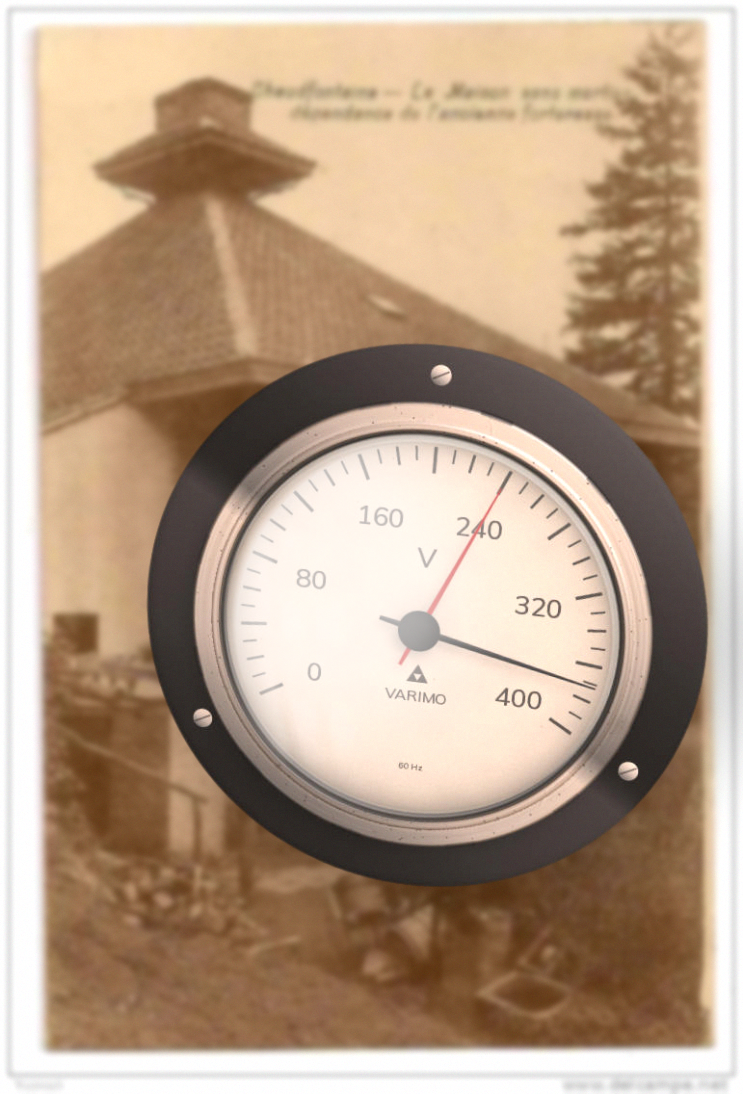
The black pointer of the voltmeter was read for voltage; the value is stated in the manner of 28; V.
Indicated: 370; V
